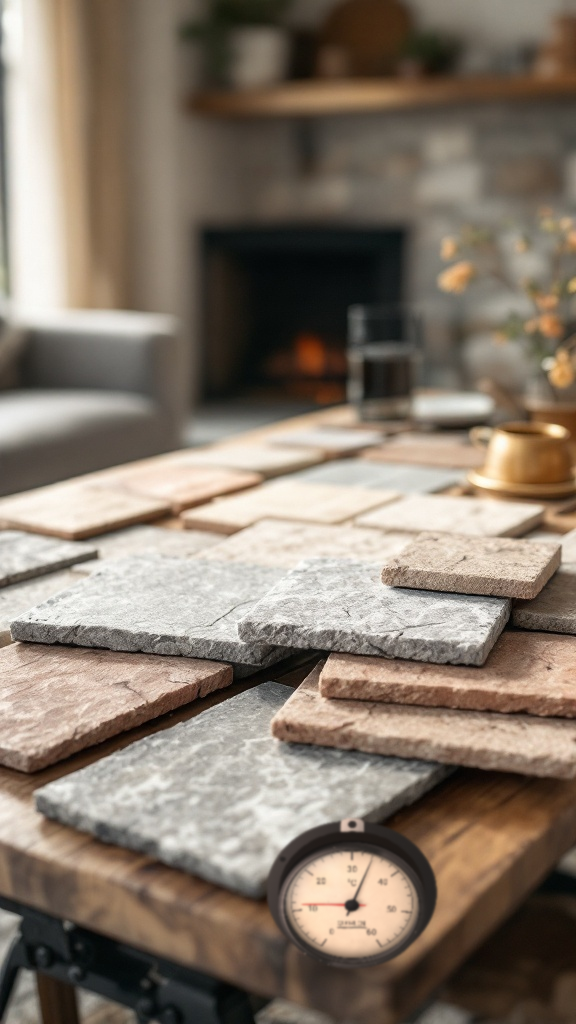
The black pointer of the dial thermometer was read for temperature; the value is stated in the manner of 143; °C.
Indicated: 34; °C
